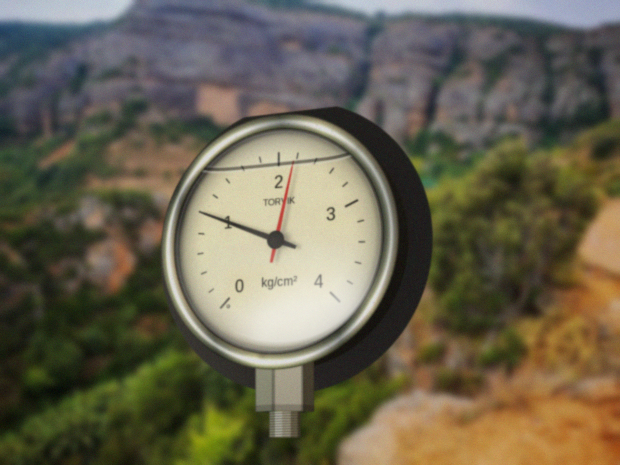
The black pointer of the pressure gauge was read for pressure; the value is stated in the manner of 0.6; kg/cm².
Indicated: 1; kg/cm²
